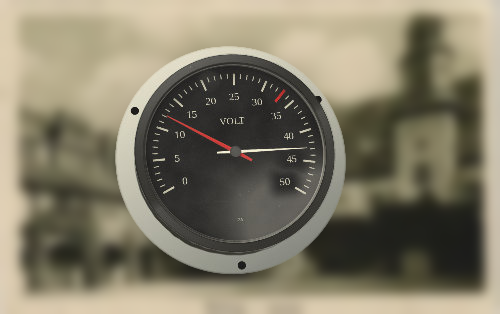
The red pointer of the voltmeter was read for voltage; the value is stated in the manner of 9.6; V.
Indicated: 12; V
